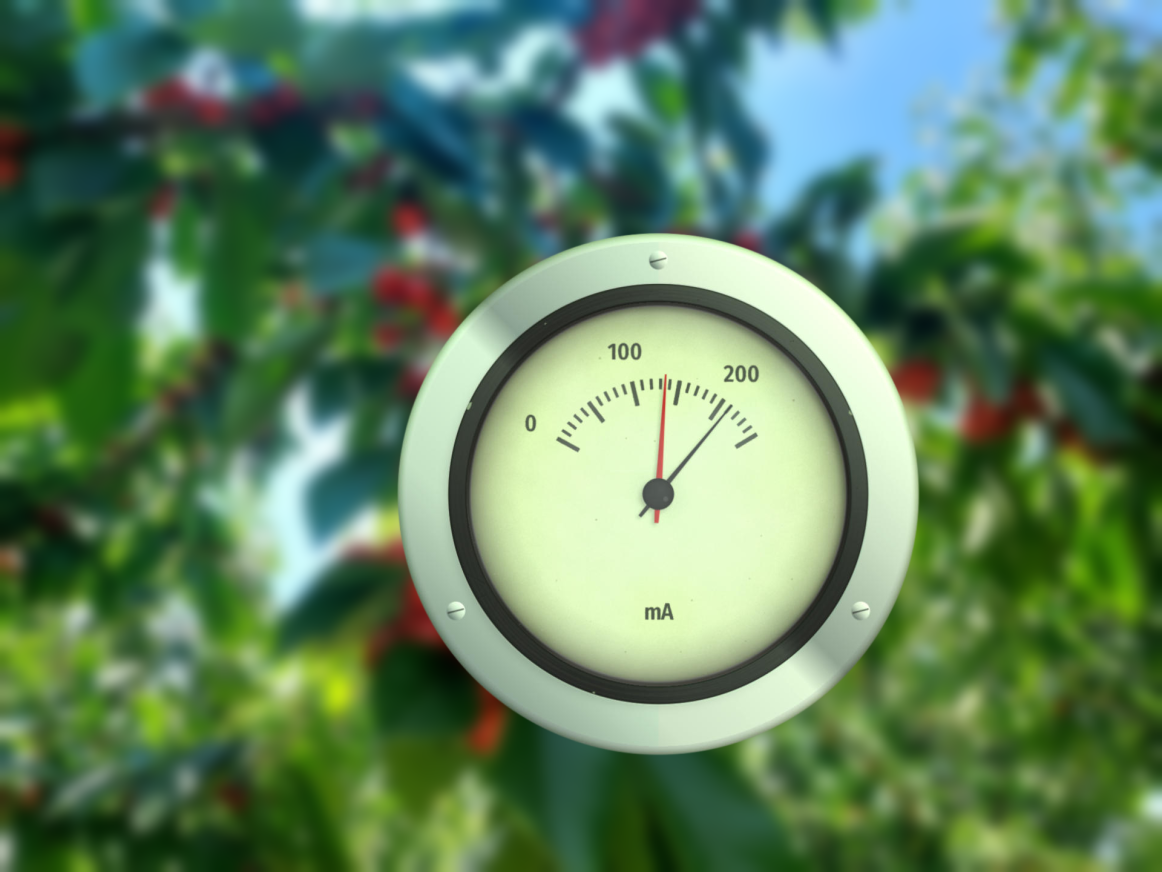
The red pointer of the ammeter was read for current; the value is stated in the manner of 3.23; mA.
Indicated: 135; mA
